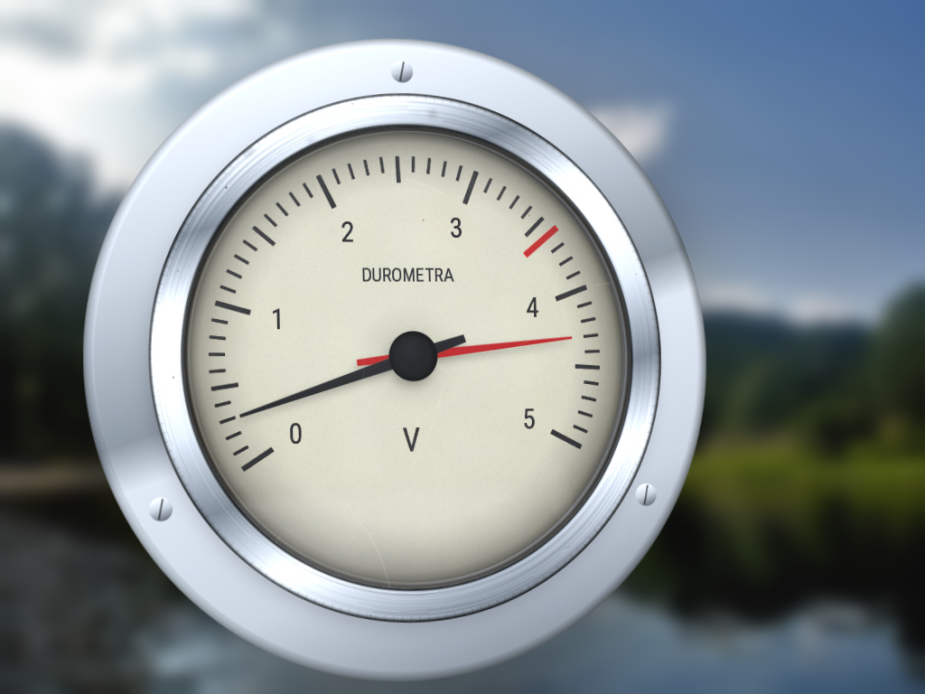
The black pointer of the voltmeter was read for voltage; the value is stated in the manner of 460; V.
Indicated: 0.3; V
